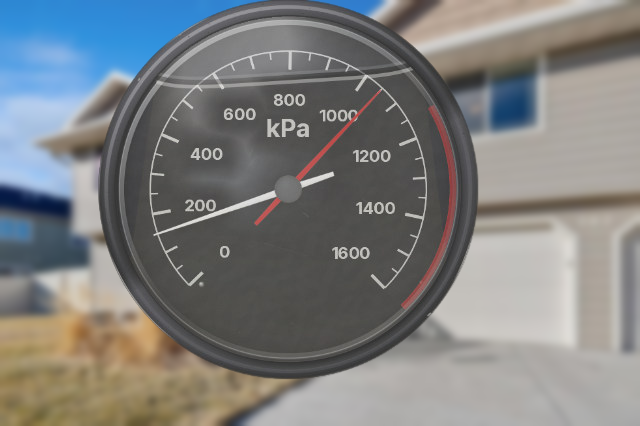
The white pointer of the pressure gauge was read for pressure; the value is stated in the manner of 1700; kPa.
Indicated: 150; kPa
